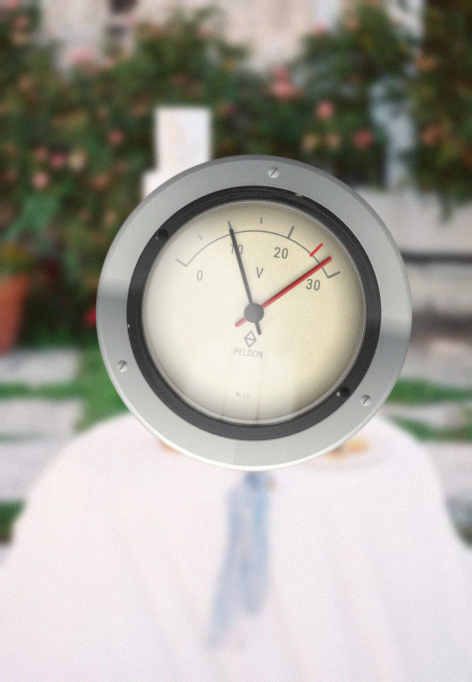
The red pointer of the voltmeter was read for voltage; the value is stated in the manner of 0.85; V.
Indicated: 27.5; V
